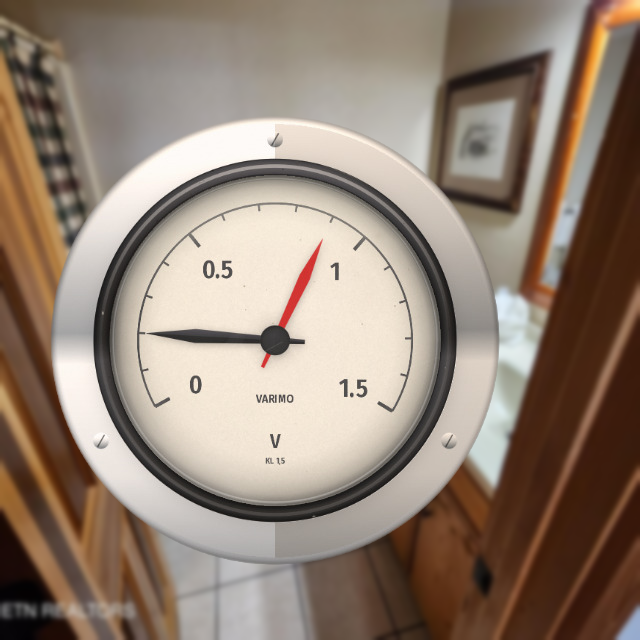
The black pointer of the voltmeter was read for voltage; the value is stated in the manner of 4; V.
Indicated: 0.2; V
